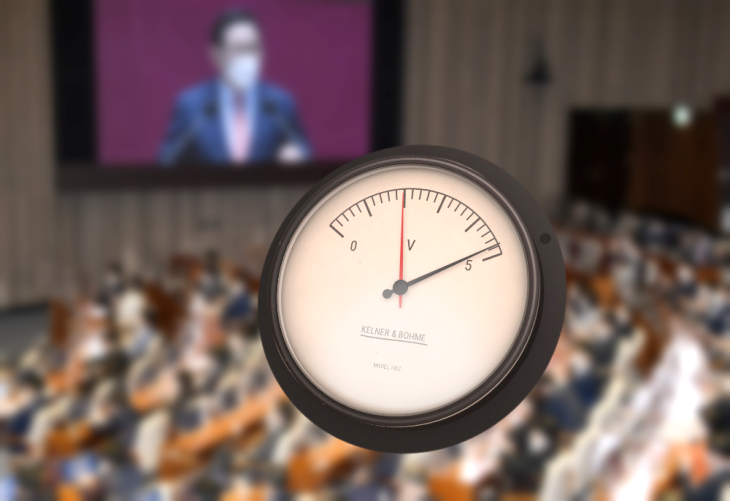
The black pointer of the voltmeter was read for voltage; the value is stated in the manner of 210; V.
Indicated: 4.8; V
